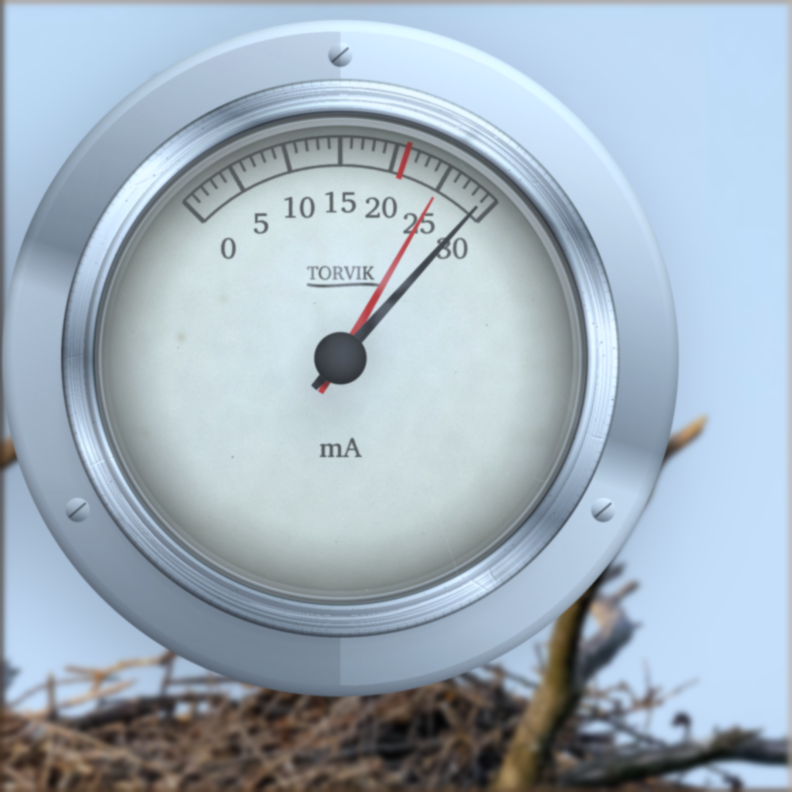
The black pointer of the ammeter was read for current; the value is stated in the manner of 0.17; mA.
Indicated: 29; mA
